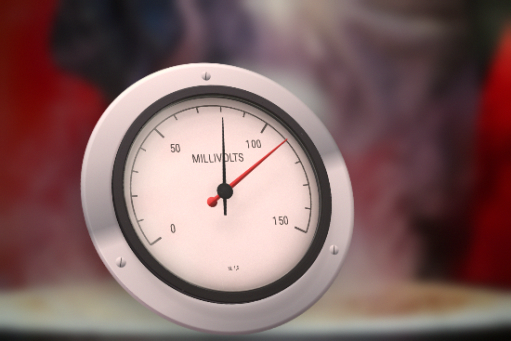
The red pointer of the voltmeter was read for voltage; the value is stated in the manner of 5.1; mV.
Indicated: 110; mV
